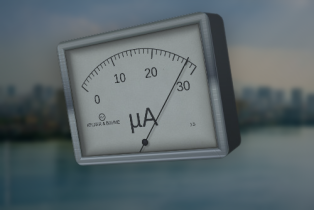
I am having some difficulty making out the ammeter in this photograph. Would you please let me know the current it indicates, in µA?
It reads 28 µA
